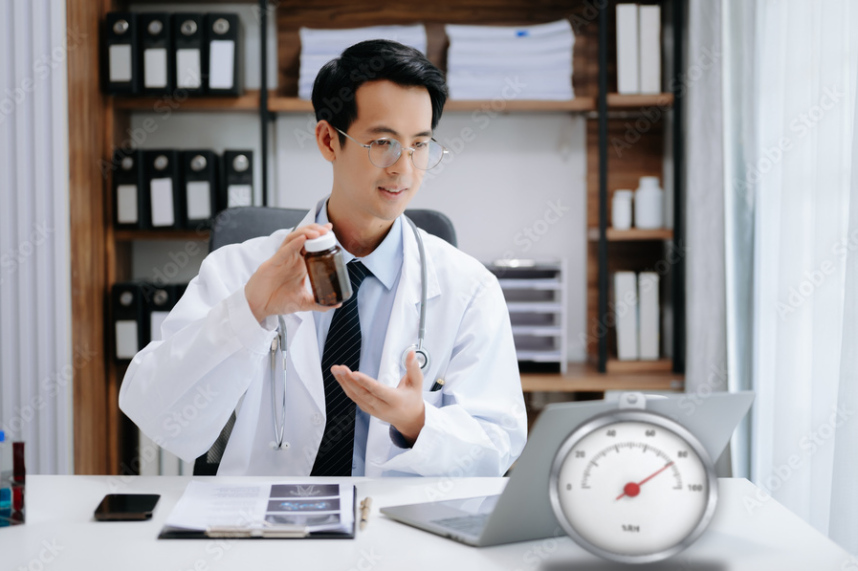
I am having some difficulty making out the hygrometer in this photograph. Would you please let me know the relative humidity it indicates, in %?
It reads 80 %
